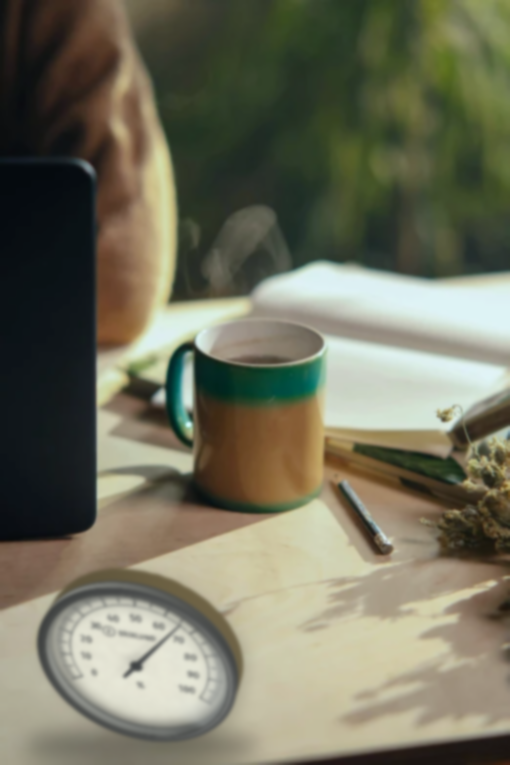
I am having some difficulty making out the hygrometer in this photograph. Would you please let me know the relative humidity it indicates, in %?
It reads 65 %
